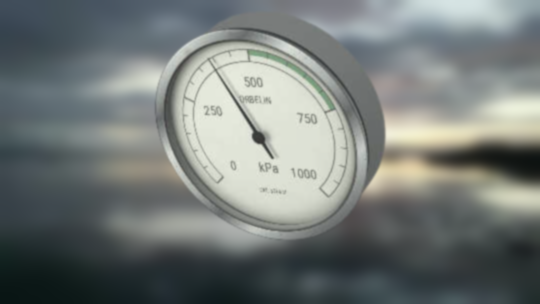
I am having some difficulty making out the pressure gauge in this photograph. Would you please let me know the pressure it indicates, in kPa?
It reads 400 kPa
